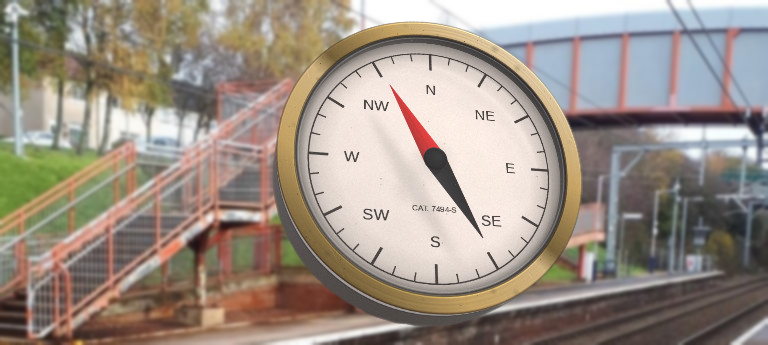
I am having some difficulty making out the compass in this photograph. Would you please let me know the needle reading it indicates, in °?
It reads 330 °
